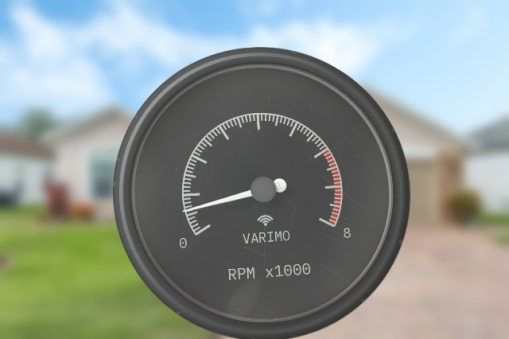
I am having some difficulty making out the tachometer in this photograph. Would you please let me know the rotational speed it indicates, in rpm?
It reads 600 rpm
